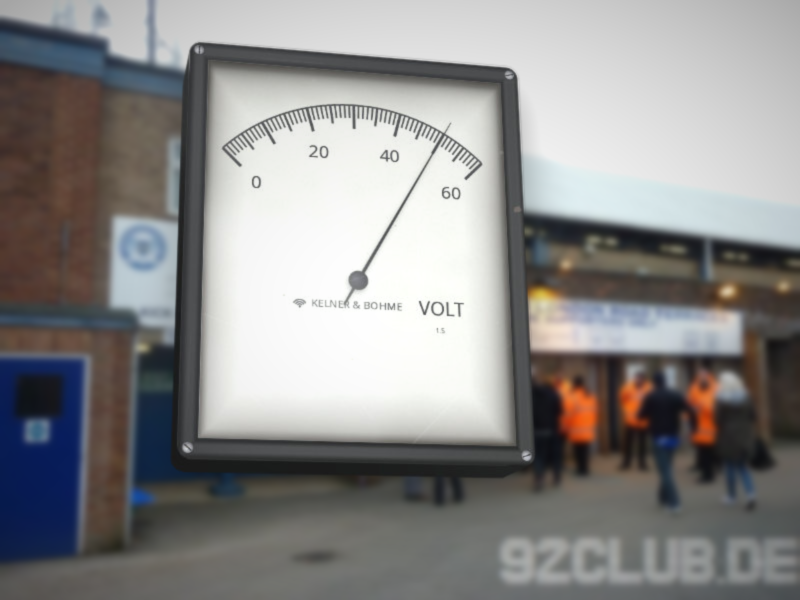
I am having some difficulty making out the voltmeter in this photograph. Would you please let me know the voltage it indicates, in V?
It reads 50 V
